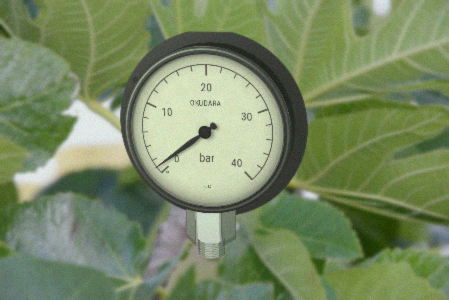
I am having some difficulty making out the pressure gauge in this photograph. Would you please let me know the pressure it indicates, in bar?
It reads 1 bar
